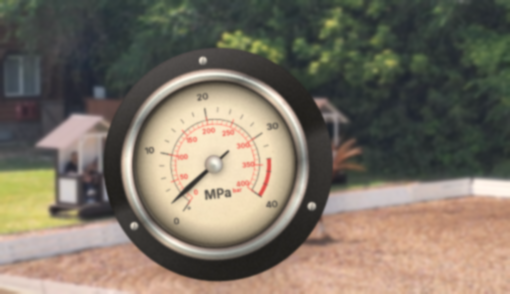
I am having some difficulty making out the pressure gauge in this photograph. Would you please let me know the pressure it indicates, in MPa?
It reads 2 MPa
